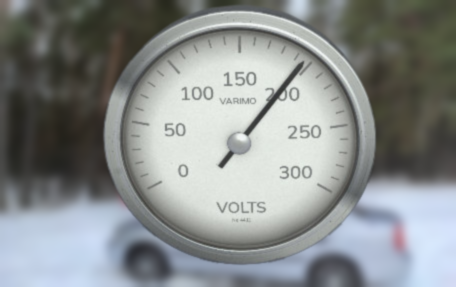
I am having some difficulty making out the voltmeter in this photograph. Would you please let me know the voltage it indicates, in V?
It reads 195 V
